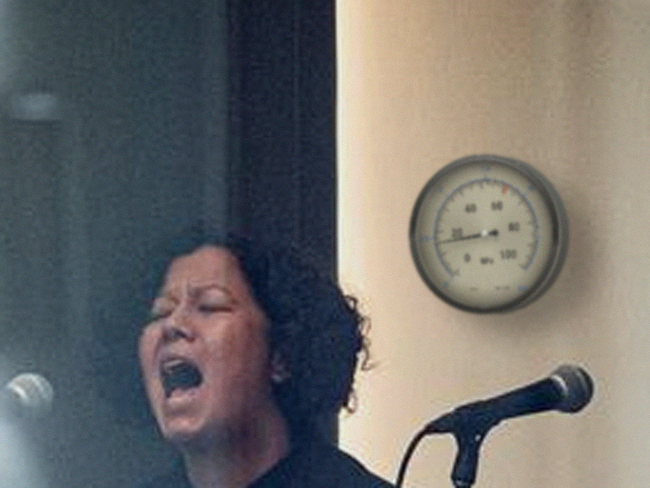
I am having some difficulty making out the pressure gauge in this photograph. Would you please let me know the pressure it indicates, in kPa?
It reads 15 kPa
